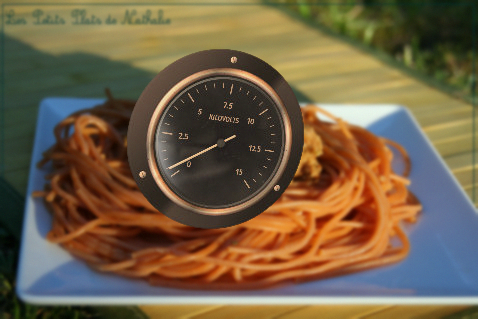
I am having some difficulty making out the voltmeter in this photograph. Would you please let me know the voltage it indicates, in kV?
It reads 0.5 kV
